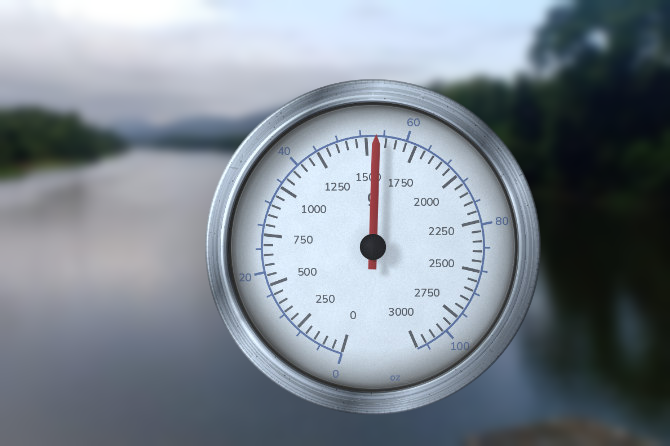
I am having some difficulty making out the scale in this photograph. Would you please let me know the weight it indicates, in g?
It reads 1550 g
